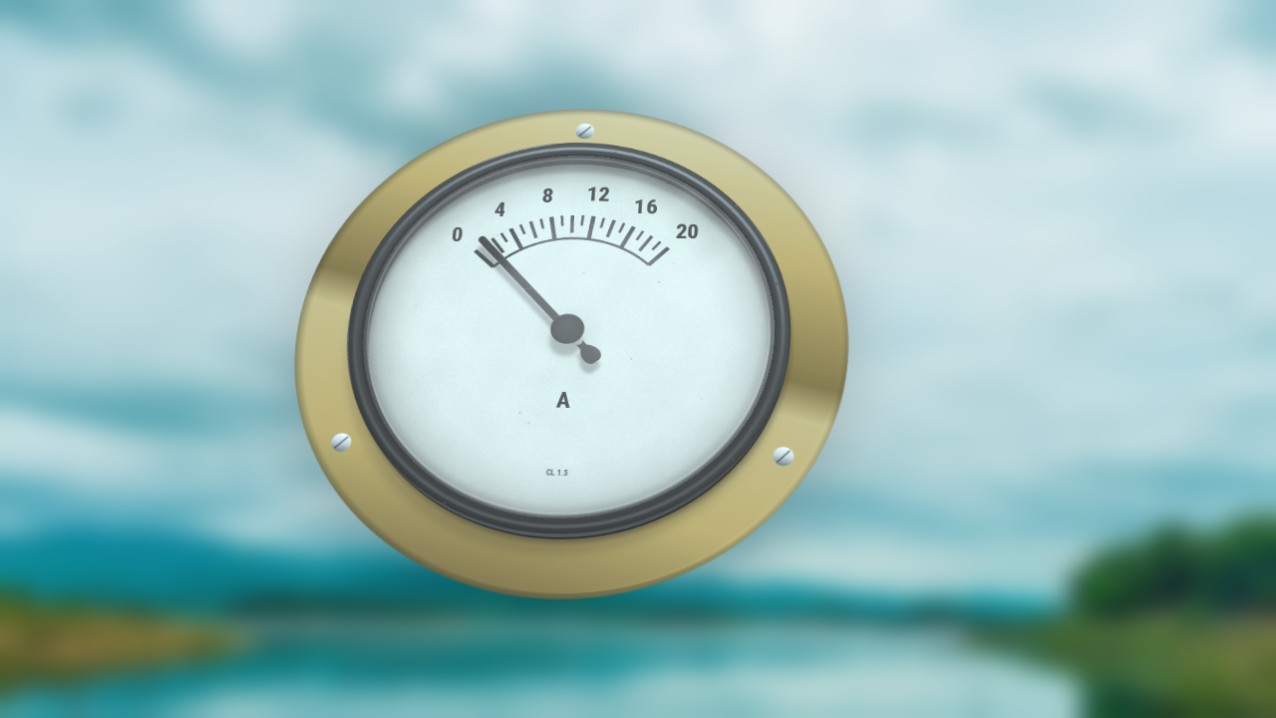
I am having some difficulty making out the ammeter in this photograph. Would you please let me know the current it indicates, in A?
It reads 1 A
